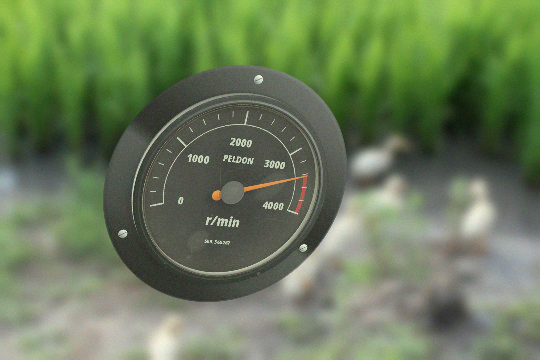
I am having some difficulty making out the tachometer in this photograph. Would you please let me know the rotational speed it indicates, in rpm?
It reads 3400 rpm
